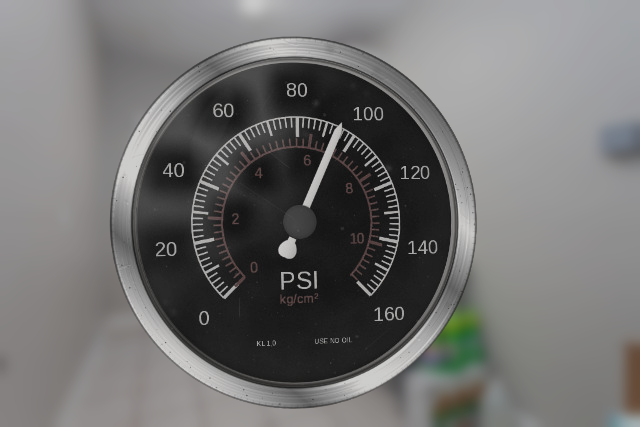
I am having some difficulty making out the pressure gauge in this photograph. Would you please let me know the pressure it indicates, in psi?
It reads 94 psi
